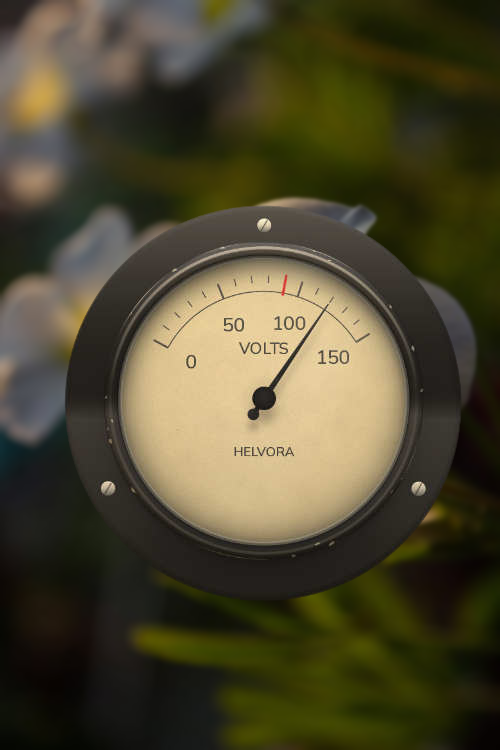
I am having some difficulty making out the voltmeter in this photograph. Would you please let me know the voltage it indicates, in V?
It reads 120 V
